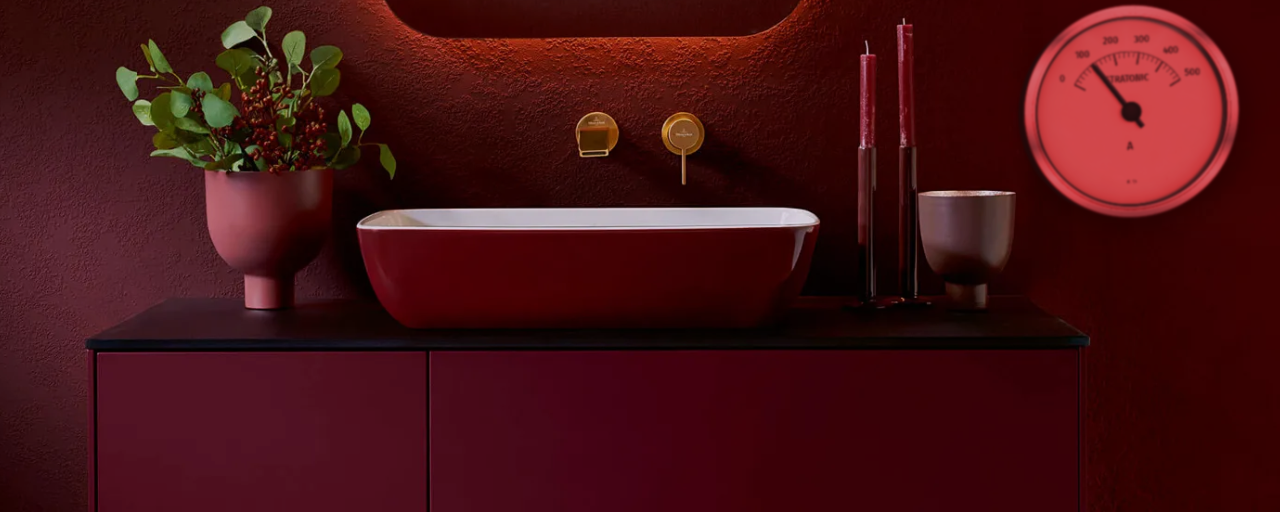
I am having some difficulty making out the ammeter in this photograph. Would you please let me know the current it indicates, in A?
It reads 100 A
